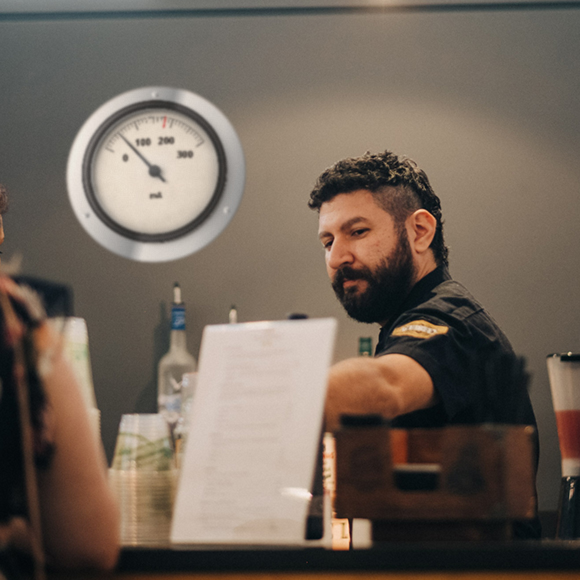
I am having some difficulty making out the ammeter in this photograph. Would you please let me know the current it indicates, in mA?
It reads 50 mA
